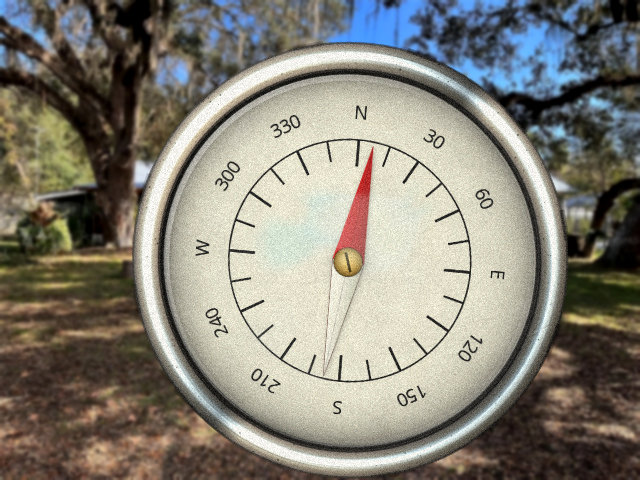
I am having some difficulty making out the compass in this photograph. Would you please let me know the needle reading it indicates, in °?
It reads 7.5 °
